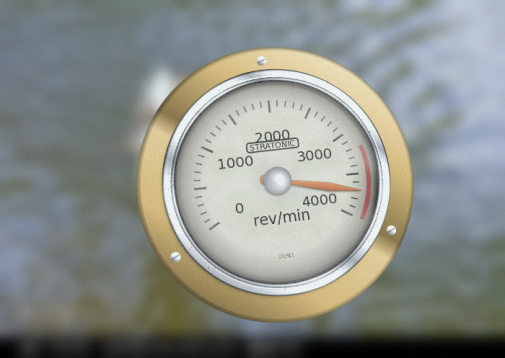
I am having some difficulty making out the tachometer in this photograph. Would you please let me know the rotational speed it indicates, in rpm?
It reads 3700 rpm
